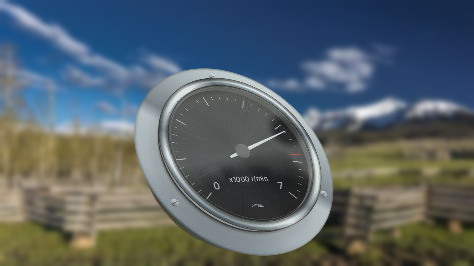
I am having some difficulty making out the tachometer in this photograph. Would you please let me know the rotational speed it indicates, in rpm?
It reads 5200 rpm
